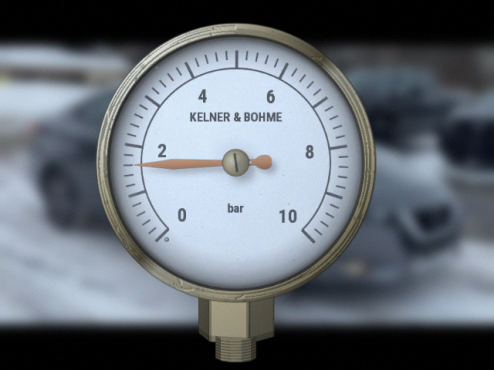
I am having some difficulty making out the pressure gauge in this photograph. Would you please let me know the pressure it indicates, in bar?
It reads 1.6 bar
